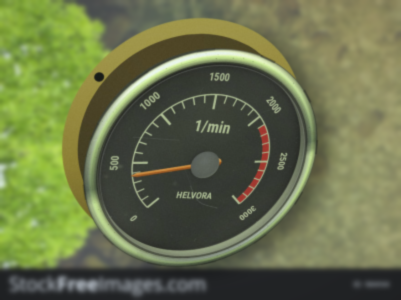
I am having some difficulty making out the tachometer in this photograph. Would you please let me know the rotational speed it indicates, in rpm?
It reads 400 rpm
